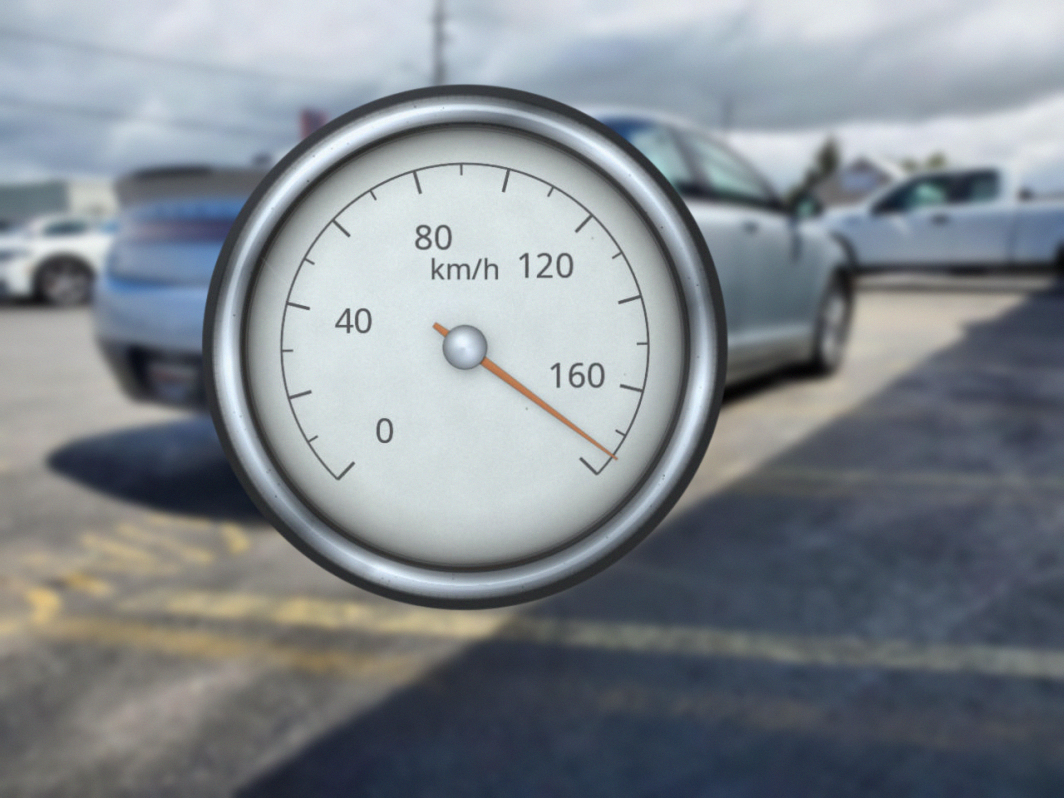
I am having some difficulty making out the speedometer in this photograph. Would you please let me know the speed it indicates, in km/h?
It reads 175 km/h
